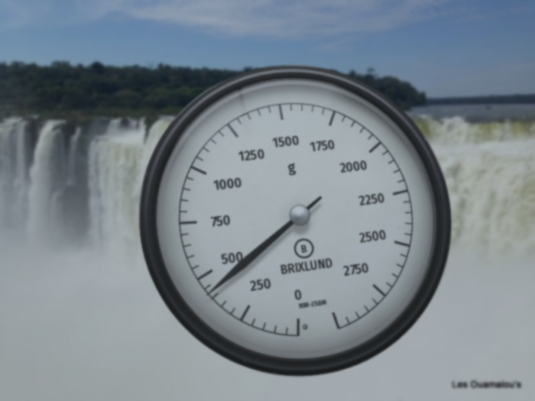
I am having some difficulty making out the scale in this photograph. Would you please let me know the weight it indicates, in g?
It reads 425 g
